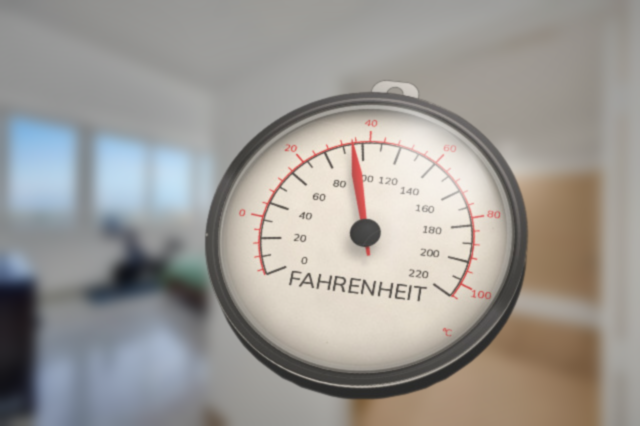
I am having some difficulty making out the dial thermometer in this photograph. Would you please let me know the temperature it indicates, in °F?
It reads 95 °F
